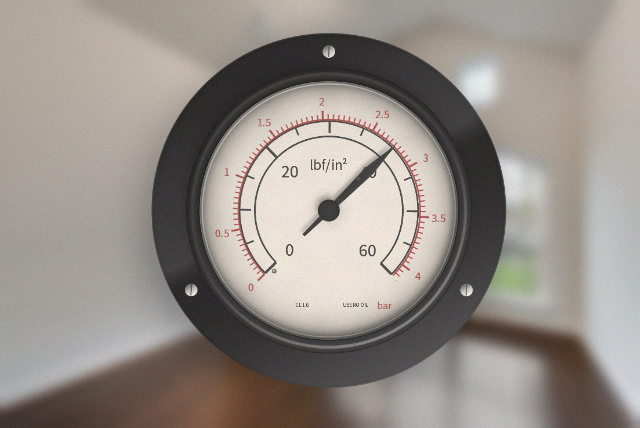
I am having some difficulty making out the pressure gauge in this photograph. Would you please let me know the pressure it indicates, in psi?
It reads 40 psi
